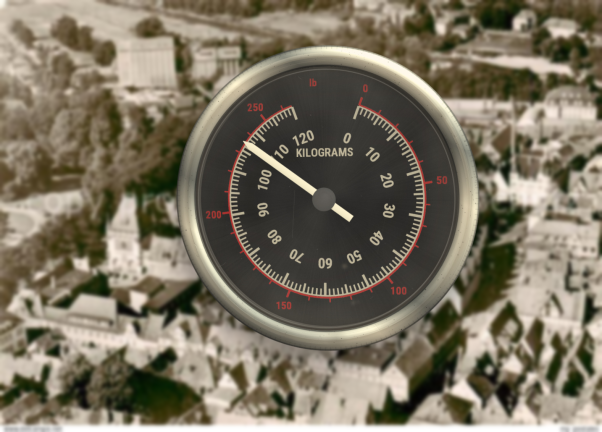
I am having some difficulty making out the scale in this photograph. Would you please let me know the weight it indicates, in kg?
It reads 107 kg
